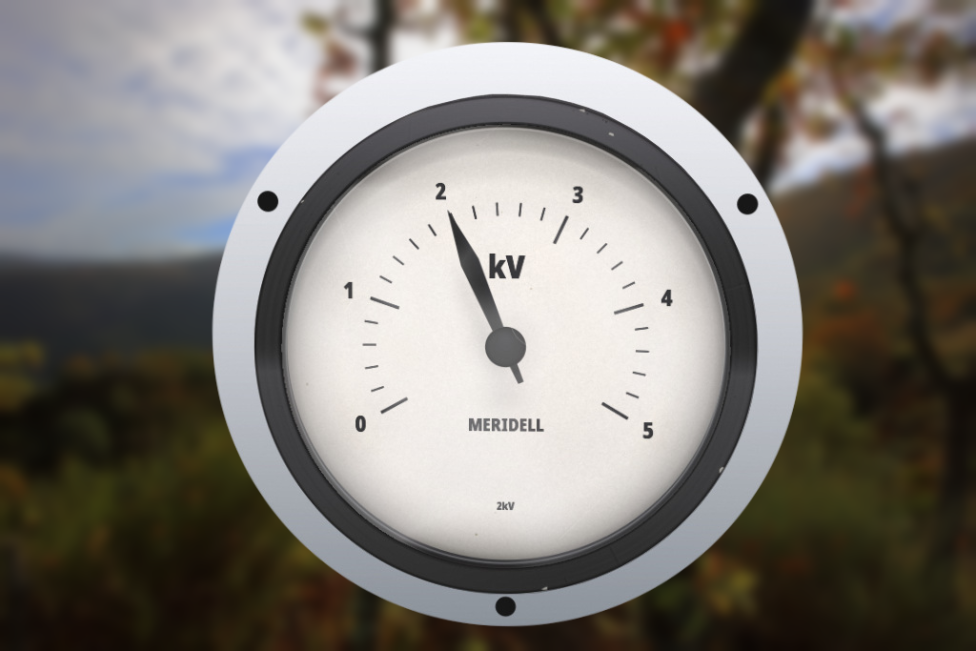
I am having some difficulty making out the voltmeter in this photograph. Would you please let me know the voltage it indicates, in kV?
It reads 2 kV
